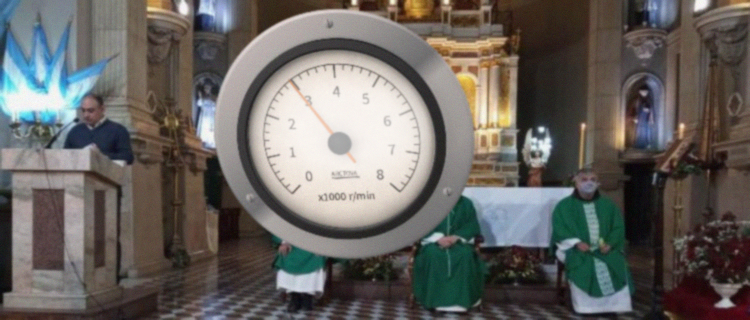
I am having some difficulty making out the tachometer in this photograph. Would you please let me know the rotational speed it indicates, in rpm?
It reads 3000 rpm
